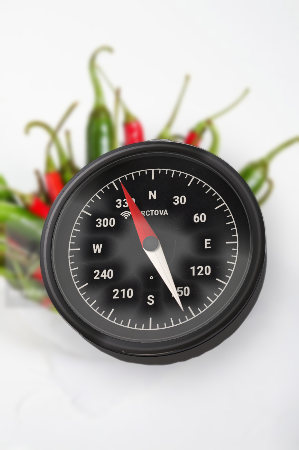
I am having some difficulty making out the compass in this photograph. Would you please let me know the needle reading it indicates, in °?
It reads 335 °
